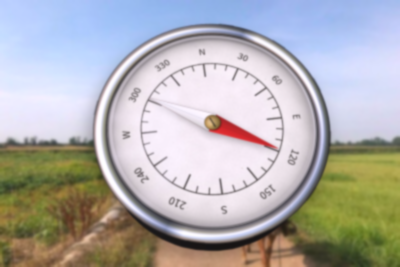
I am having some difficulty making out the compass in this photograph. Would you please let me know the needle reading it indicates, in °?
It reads 120 °
